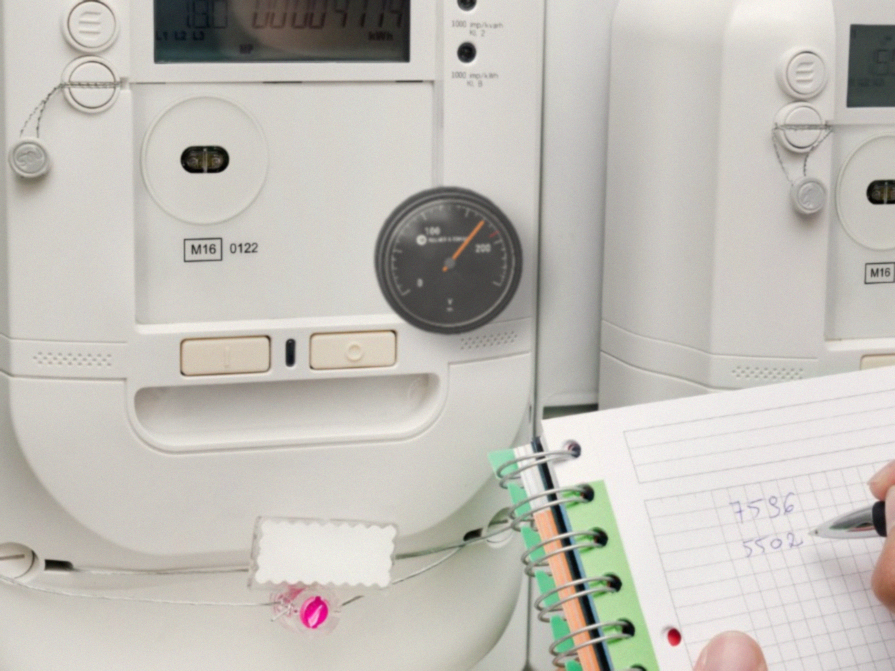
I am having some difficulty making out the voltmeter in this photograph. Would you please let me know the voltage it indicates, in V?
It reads 170 V
